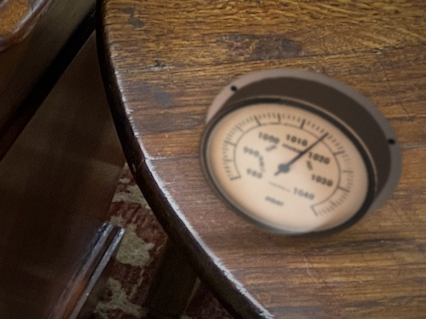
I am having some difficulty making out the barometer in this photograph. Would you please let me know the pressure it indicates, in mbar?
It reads 1015 mbar
